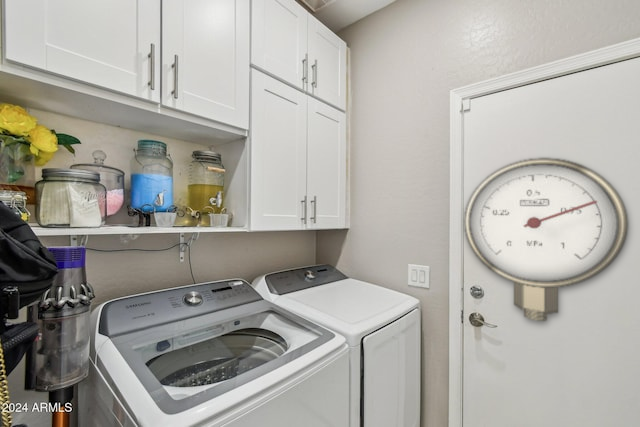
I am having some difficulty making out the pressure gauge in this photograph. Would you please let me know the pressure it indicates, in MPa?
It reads 0.75 MPa
